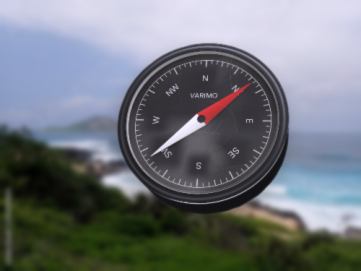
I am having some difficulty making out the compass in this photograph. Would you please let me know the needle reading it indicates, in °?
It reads 50 °
